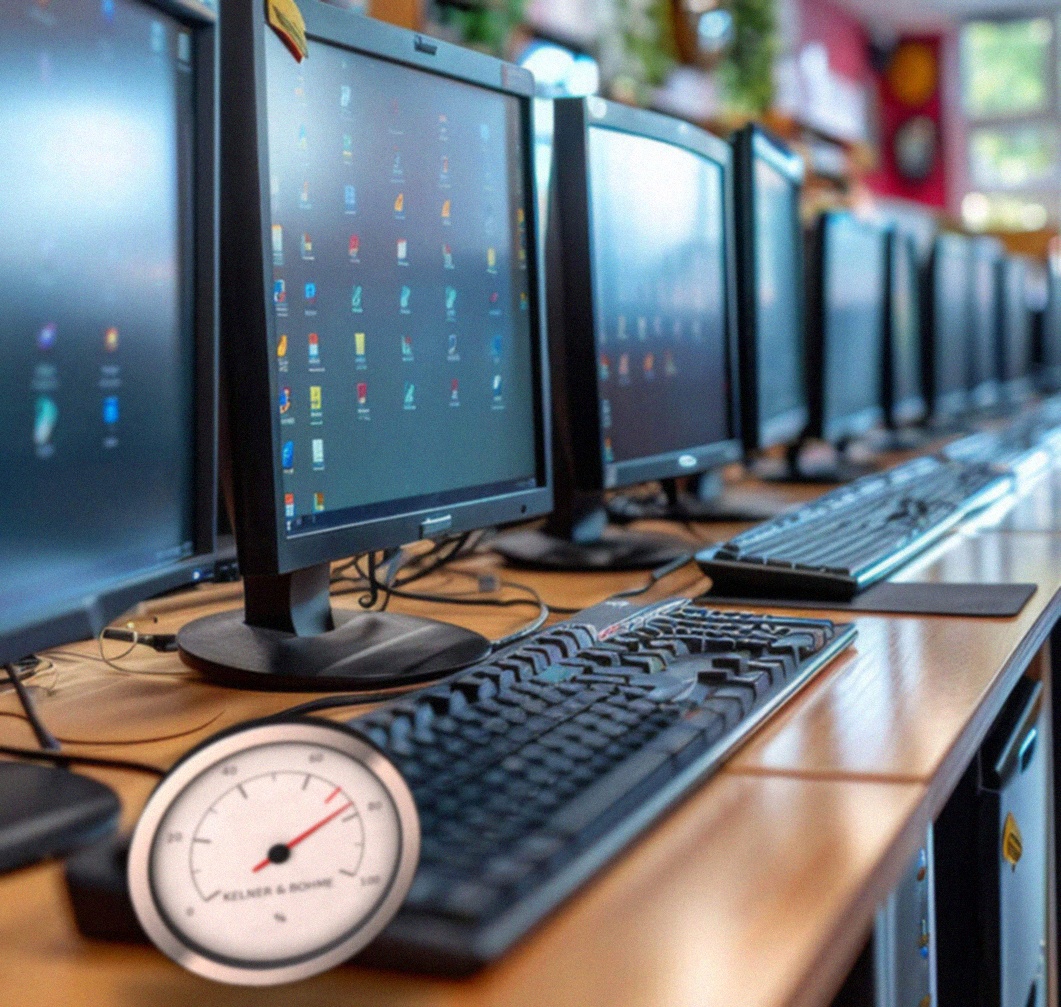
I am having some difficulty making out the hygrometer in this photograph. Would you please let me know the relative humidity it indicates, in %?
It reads 75 %
